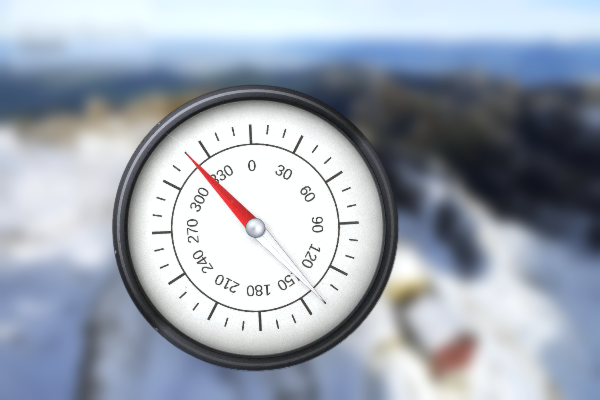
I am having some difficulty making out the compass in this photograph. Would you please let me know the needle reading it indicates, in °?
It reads 320 °
